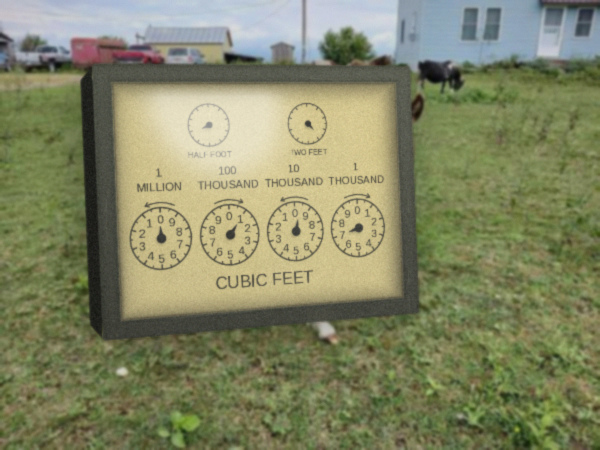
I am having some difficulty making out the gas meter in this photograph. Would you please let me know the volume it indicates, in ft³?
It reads 9700 ft³
